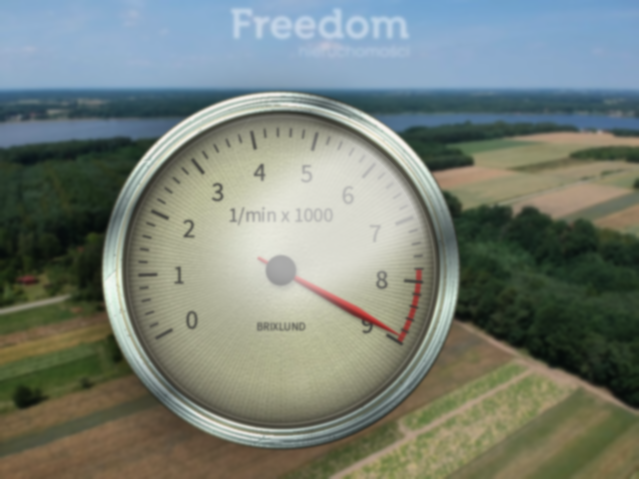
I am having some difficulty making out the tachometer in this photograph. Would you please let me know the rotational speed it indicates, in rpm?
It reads 8900 rpm
